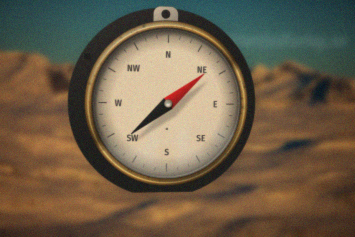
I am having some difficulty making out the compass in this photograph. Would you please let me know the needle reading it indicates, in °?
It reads 50 °
